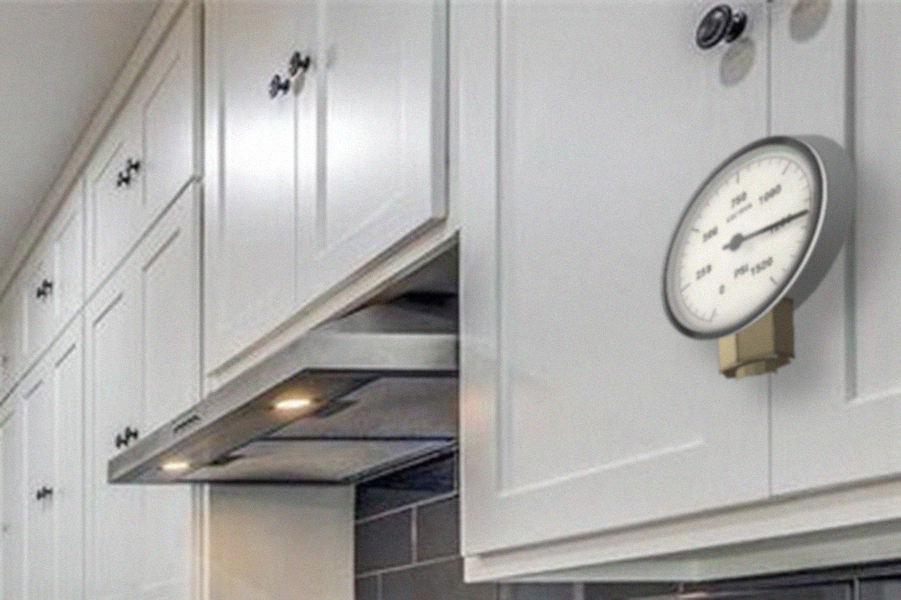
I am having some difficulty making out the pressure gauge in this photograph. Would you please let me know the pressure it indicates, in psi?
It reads 1250 psi
